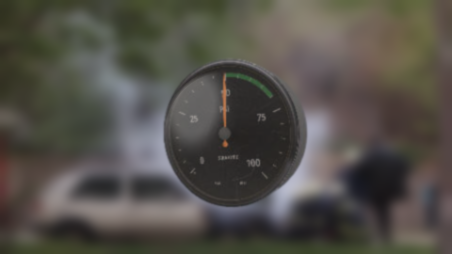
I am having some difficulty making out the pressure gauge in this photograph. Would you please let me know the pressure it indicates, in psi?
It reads 50 psi
